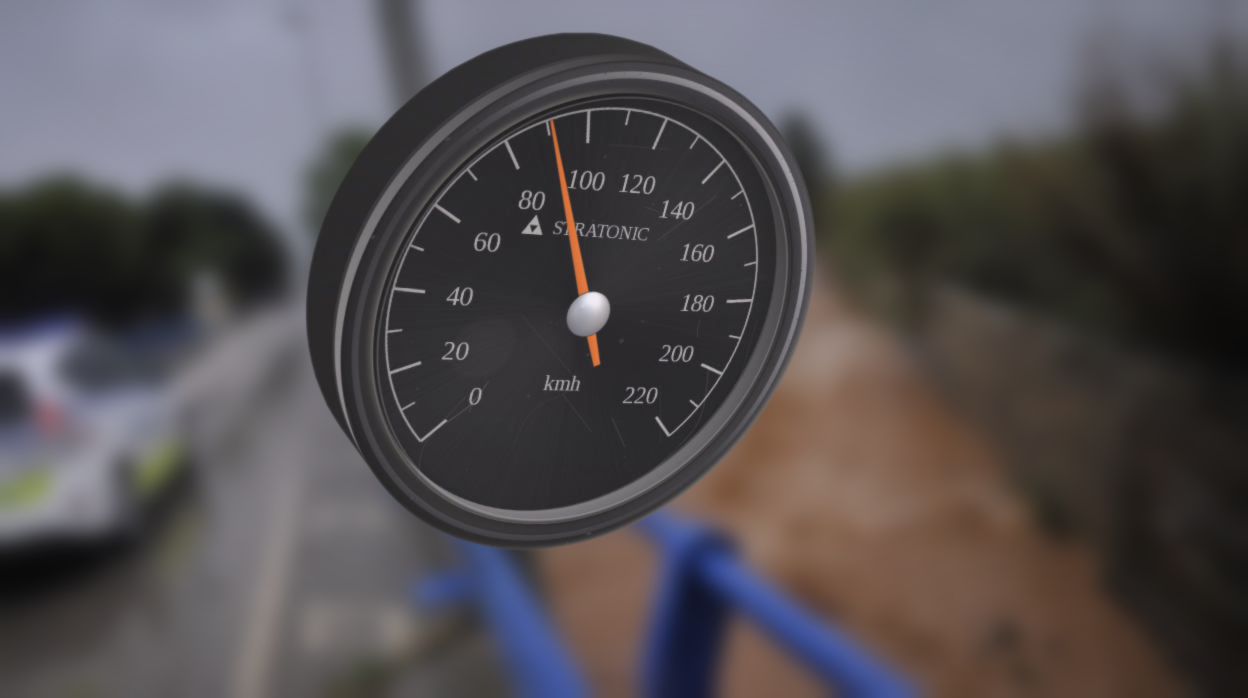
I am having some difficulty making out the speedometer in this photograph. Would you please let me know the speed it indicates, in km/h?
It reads 90 km/h
